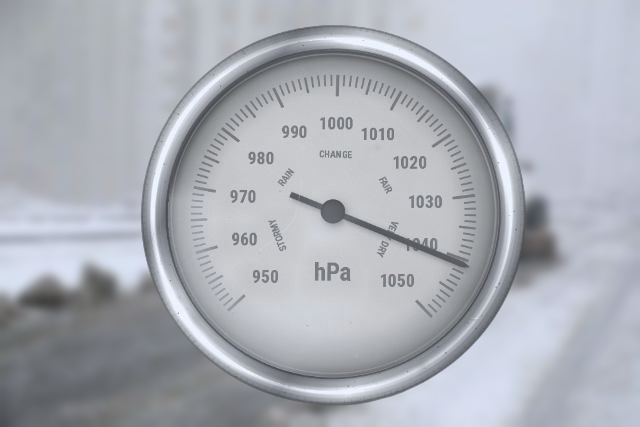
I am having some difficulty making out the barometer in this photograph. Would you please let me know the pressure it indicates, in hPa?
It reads 1041 hPa
